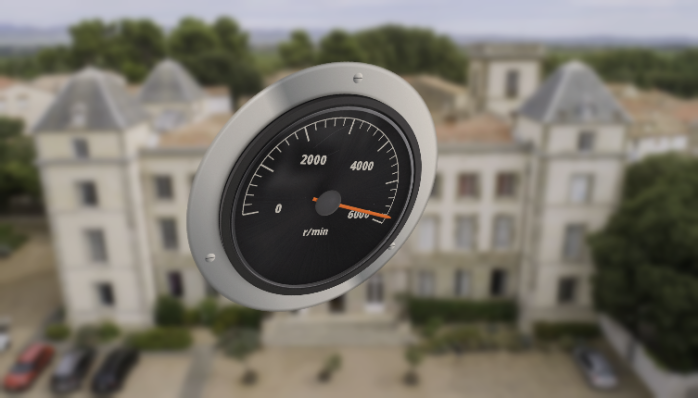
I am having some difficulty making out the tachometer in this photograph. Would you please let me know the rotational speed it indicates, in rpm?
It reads 5800 rpm
